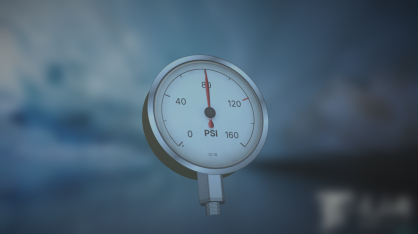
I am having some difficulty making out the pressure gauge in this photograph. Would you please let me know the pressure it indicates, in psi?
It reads 80 psi
